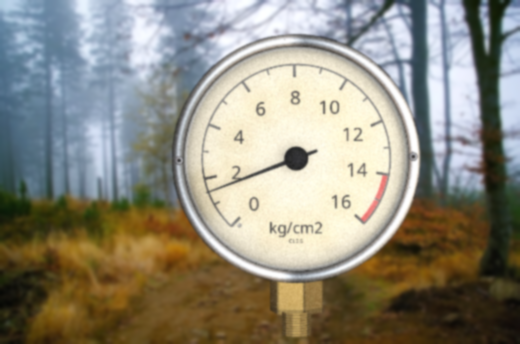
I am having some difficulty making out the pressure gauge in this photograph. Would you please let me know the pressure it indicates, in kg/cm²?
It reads 1.5 kg/cm²
